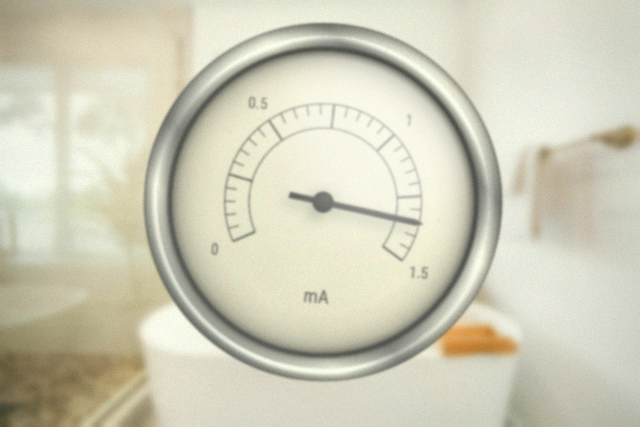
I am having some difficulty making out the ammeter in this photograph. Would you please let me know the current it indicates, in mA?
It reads 1.35 mA
